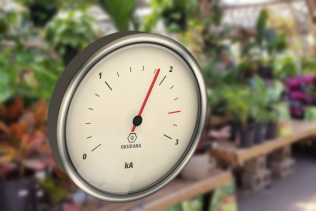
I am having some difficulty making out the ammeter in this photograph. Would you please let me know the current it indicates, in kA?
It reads 1.8 kA
